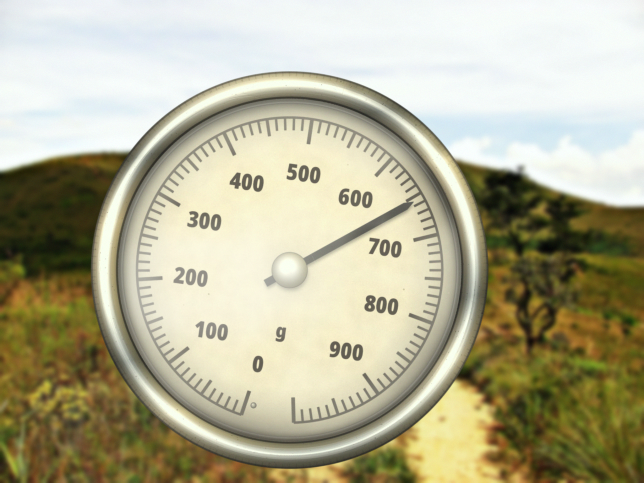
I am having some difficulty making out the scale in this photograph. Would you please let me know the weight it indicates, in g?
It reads 655 g
